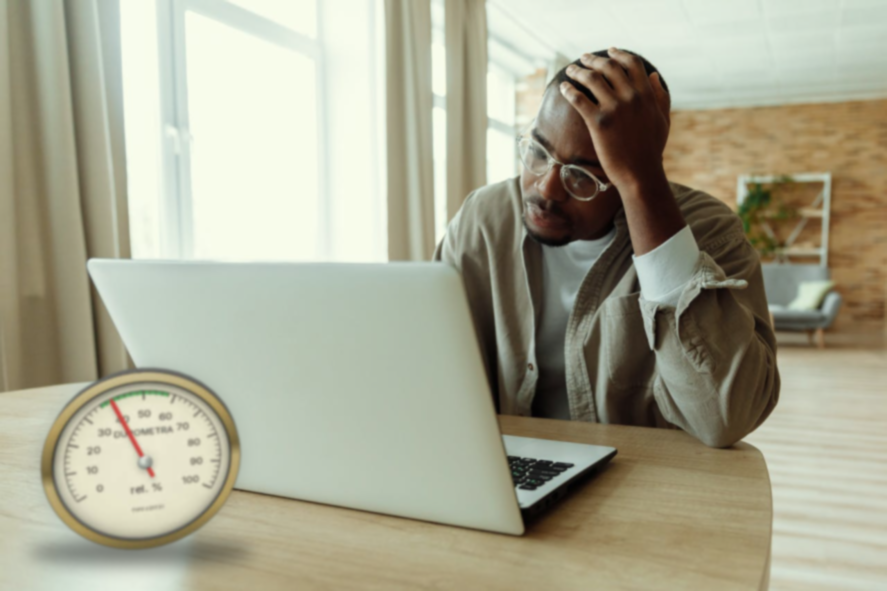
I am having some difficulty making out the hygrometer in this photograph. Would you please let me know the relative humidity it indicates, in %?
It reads 40 %
